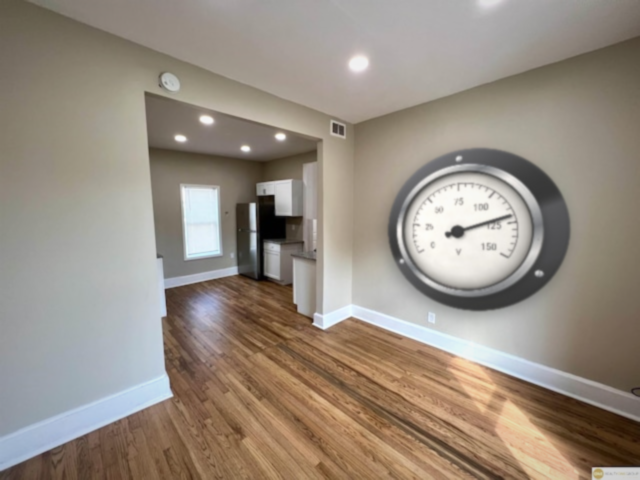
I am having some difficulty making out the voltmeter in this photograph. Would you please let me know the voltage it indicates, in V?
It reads 120 V
